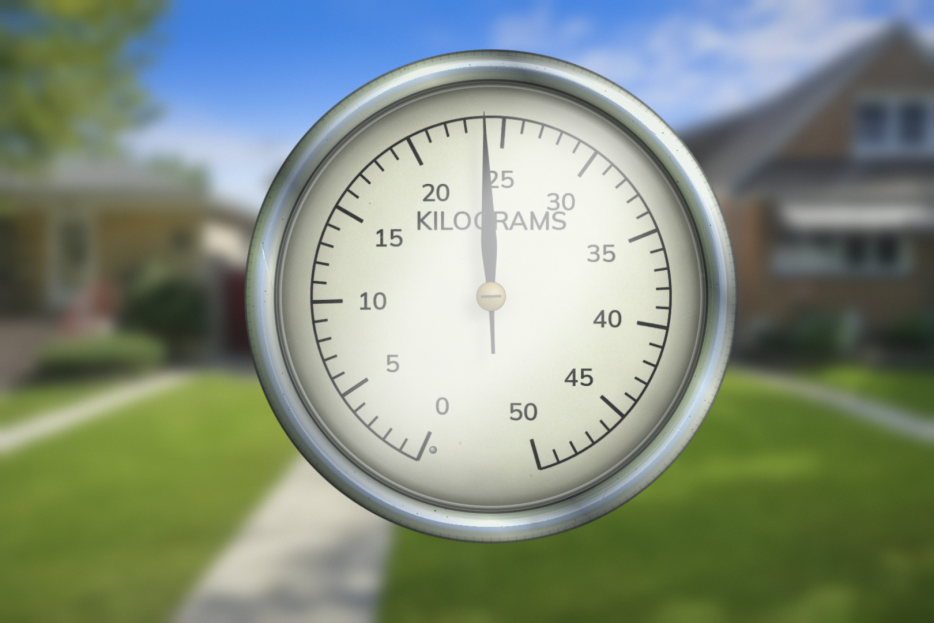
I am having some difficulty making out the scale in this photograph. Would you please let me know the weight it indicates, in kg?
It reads 24 kg
